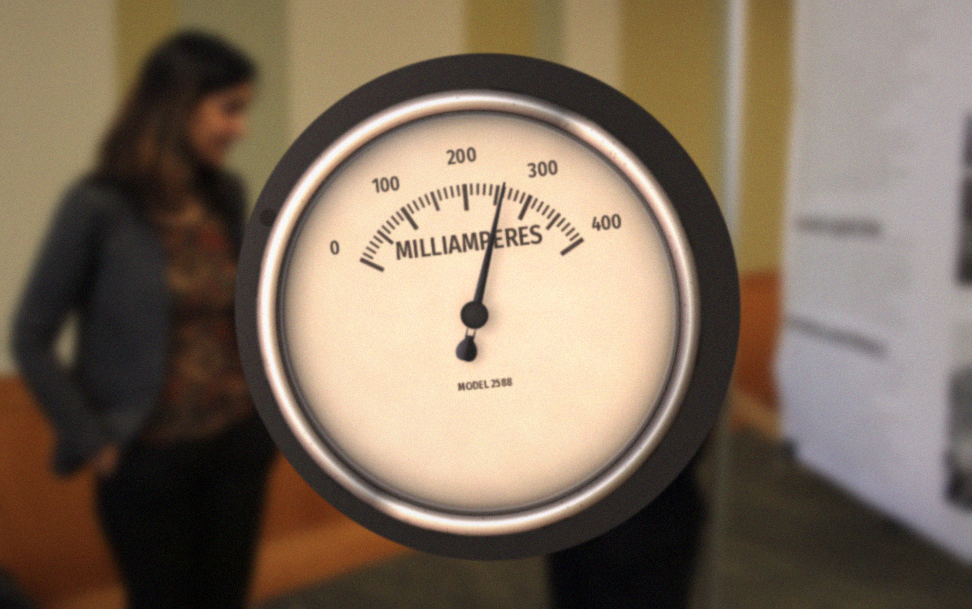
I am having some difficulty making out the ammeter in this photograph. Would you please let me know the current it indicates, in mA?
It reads 260 mA
